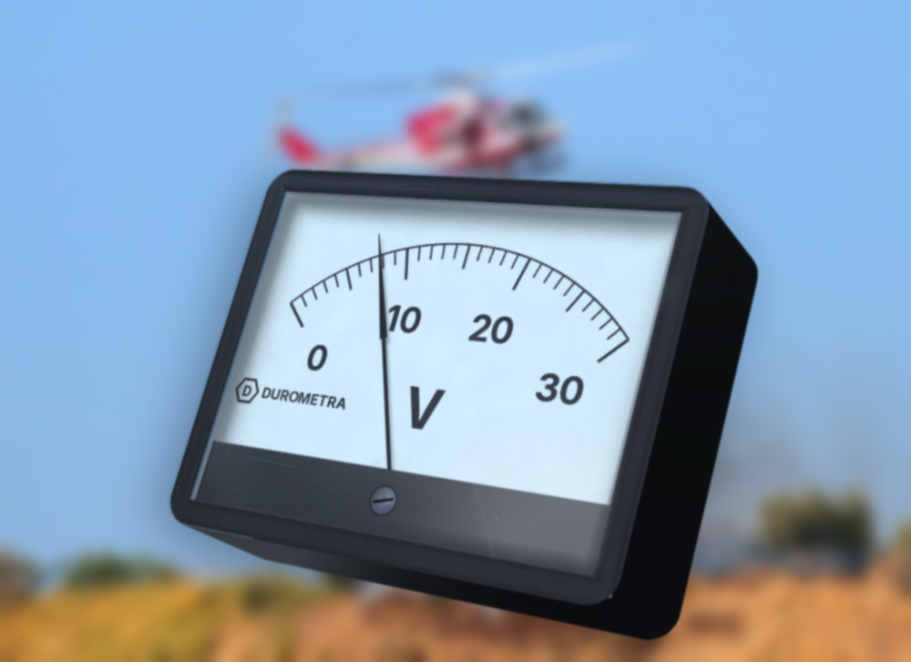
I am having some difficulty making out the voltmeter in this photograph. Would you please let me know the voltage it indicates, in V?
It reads 8 V
